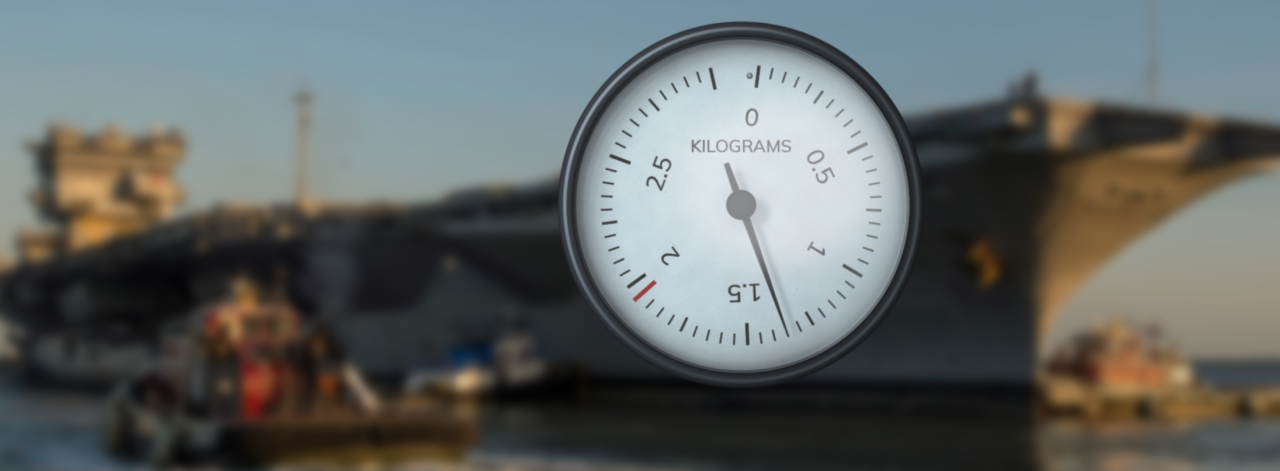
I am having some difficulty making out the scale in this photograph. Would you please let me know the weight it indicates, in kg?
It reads 1.35 kg
